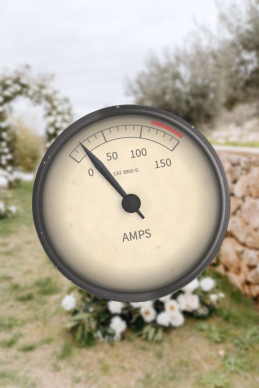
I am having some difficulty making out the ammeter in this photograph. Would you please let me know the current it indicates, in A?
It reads 20 A
